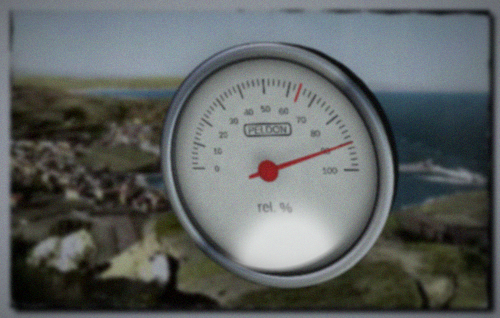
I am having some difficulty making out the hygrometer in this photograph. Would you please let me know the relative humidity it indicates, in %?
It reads 90 %
